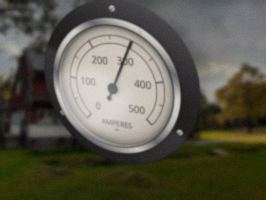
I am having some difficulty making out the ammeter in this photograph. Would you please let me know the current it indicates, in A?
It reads 300 A
